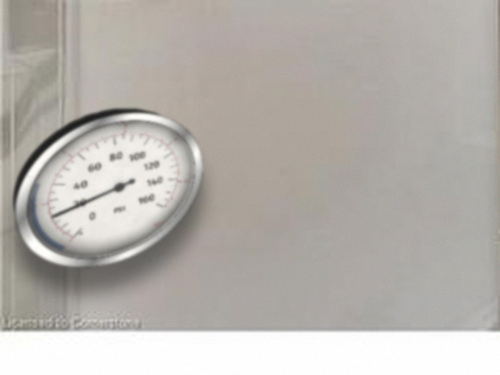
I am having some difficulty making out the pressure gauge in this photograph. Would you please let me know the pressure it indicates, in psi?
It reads 20 psi
